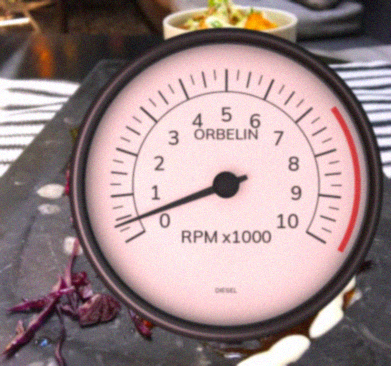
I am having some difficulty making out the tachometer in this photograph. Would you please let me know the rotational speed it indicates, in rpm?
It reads 375 rpm
